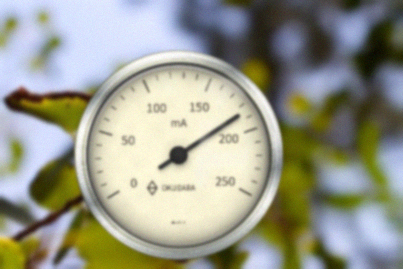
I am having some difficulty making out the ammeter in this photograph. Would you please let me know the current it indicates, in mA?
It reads 185 mA
